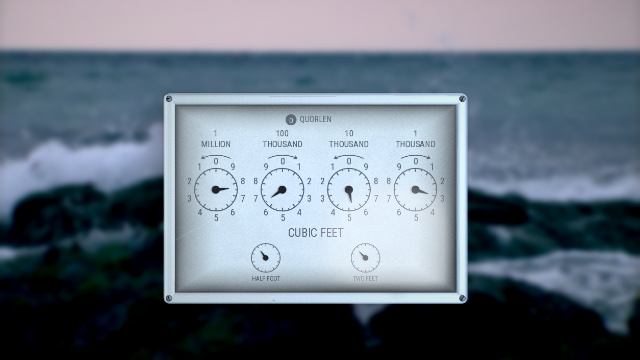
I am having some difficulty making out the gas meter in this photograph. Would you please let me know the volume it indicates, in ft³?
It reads 765300 ft³
